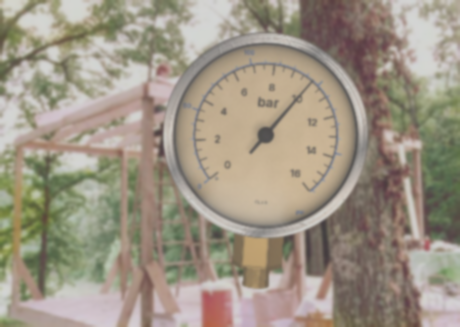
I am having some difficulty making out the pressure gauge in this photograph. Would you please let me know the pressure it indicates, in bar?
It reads 10 bar
